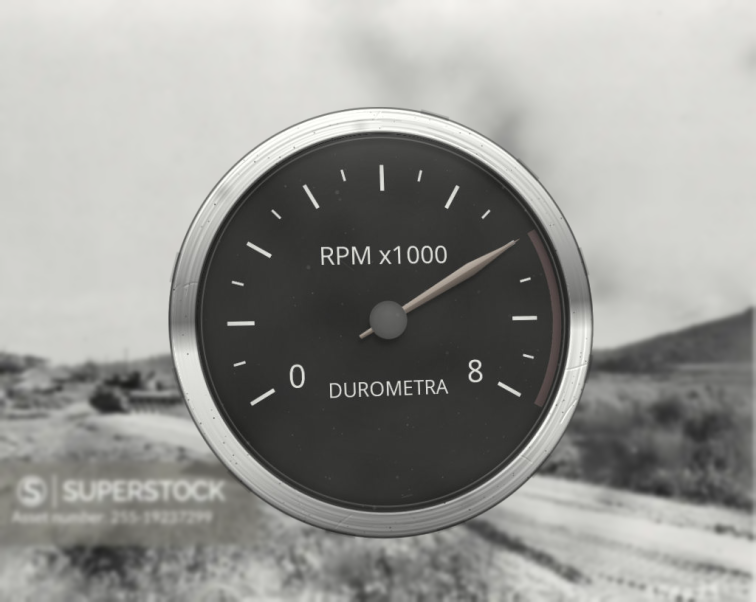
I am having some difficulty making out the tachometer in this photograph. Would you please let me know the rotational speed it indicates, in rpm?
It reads 6000 rpm
